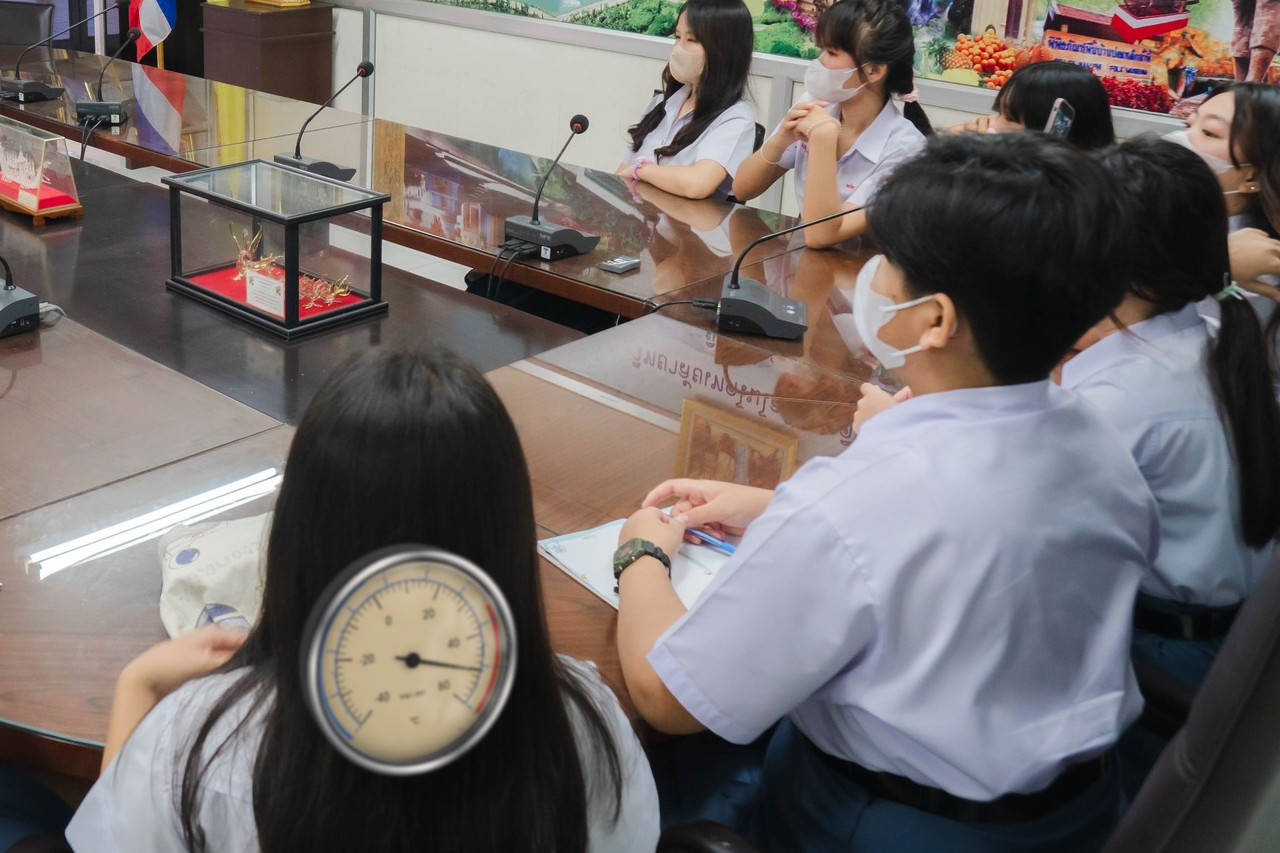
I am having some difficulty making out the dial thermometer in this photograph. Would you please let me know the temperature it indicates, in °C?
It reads 50 °C
